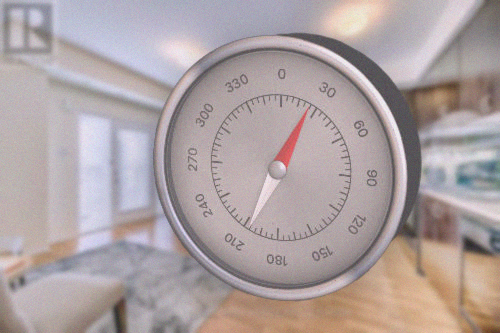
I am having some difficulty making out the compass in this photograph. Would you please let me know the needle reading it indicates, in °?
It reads 25 °
